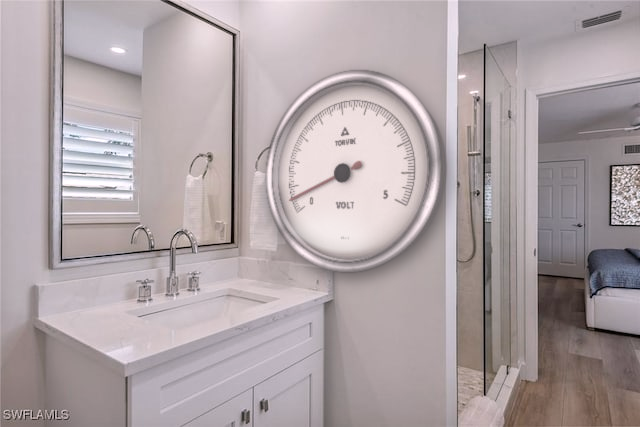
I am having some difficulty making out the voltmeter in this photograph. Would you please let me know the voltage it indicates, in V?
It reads 0.25 V
